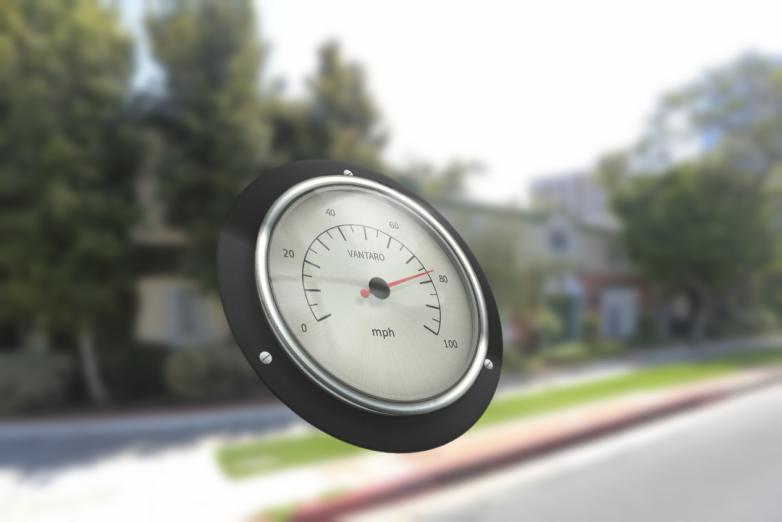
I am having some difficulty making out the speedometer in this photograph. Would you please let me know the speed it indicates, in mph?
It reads 77.5 mph
